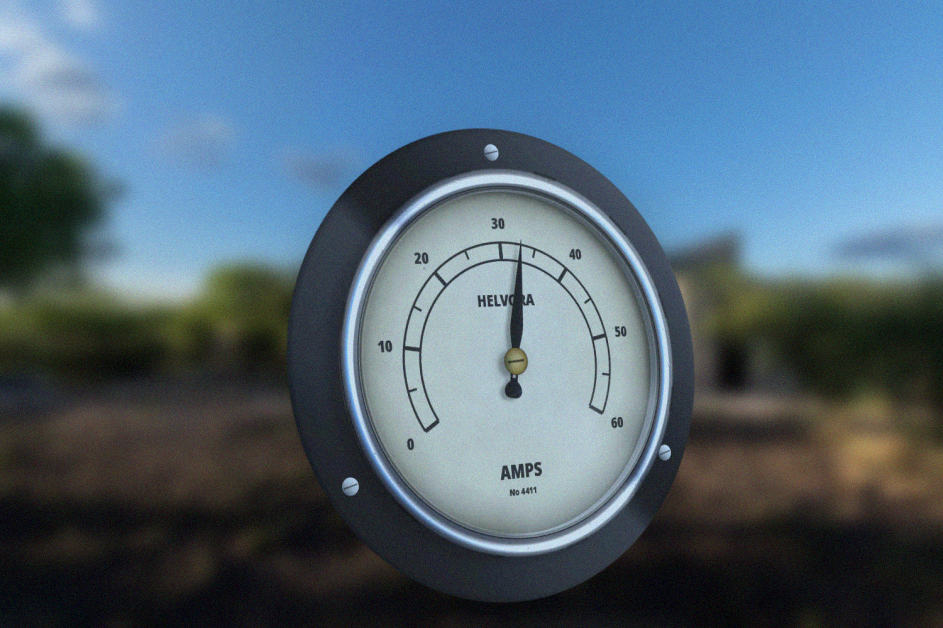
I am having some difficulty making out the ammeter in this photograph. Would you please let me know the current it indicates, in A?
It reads 32.5 A
